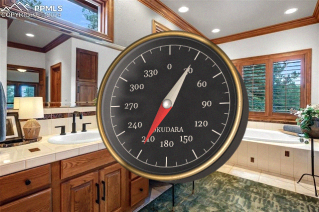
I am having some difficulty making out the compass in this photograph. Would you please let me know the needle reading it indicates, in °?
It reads 210 °
